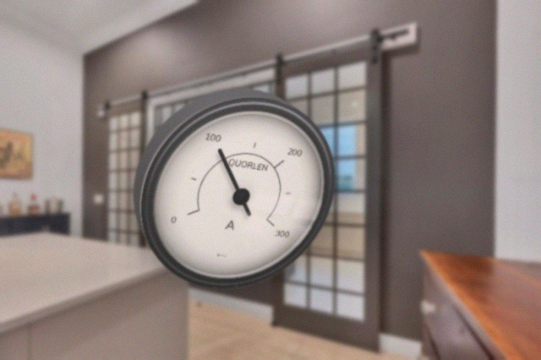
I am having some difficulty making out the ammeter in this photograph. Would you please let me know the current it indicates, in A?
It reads 100 A
